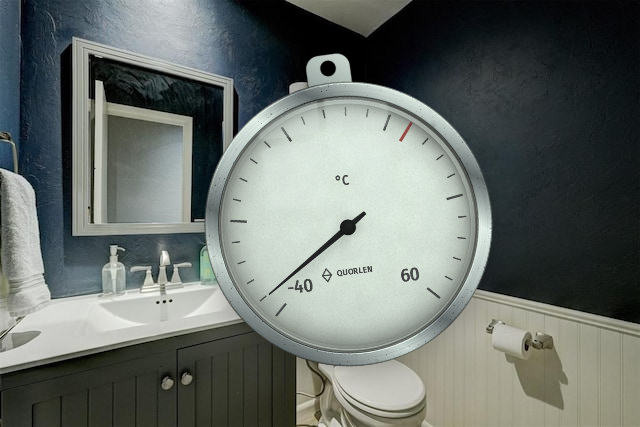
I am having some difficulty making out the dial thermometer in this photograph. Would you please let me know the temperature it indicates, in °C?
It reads -36 °C
